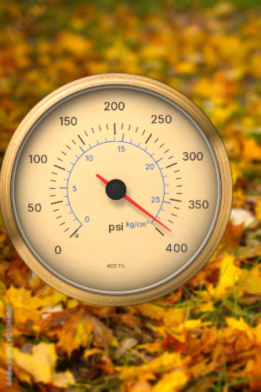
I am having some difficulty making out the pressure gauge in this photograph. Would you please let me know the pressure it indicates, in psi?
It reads 390 psi
